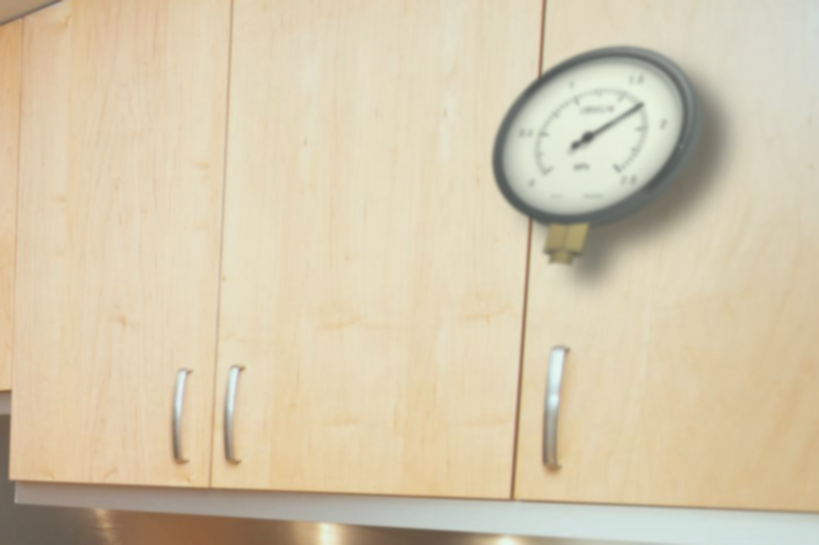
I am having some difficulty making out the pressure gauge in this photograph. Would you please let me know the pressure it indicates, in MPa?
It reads 1.75 MPa
